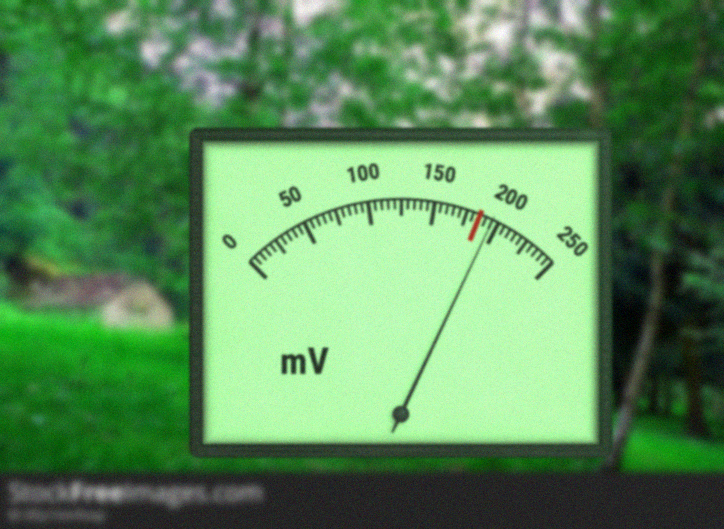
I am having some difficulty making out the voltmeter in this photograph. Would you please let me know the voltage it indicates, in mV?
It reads 195 mV
